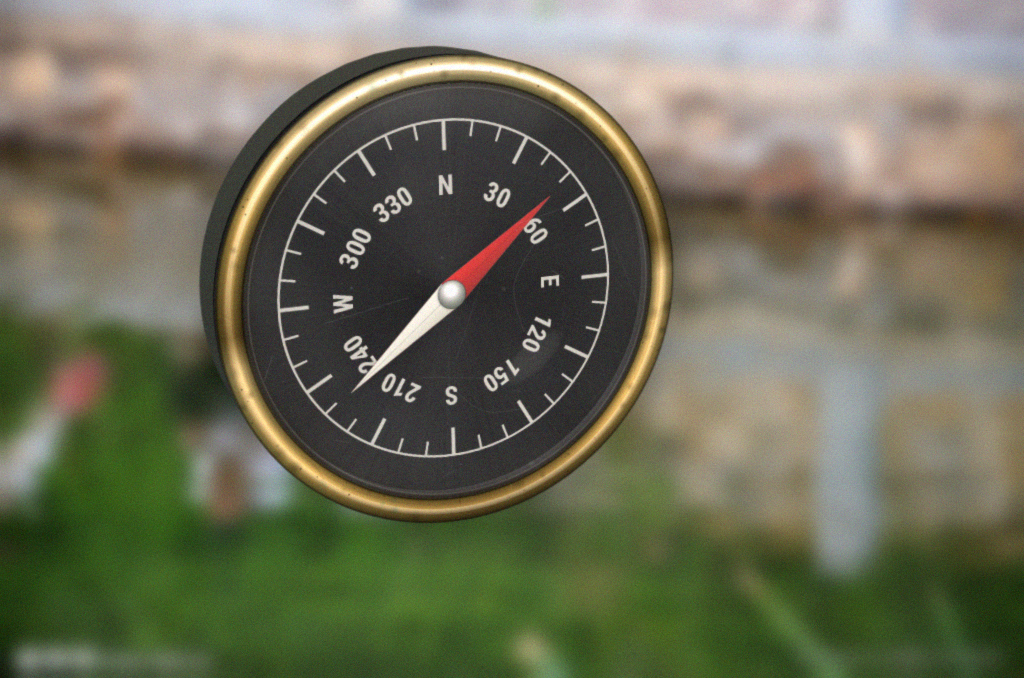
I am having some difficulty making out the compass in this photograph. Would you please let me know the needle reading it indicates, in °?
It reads 50 °
